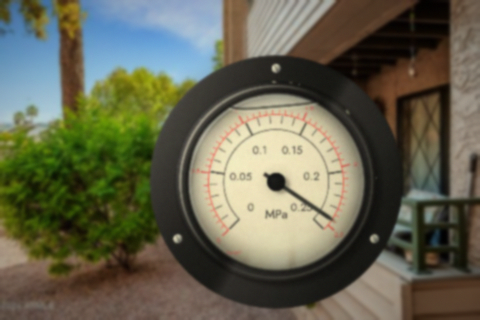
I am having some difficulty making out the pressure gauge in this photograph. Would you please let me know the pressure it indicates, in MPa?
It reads 0.24 MPa
